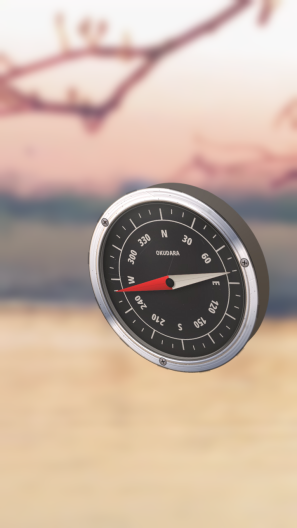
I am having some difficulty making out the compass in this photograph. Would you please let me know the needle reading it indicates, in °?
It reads 260 °
